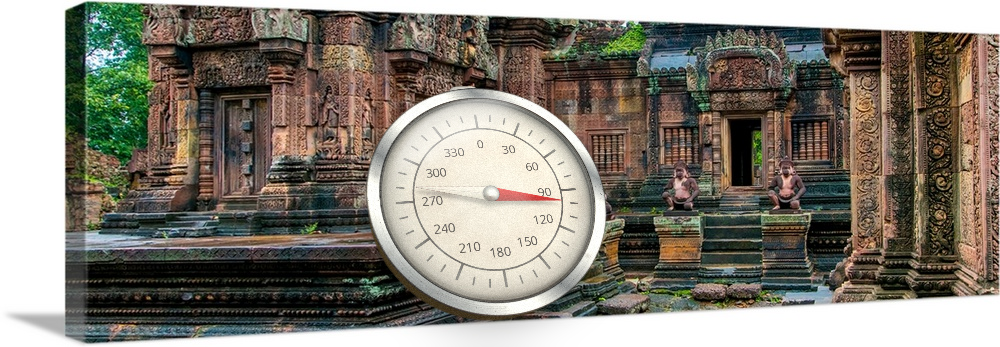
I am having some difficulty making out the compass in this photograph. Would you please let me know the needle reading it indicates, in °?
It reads 100 °
